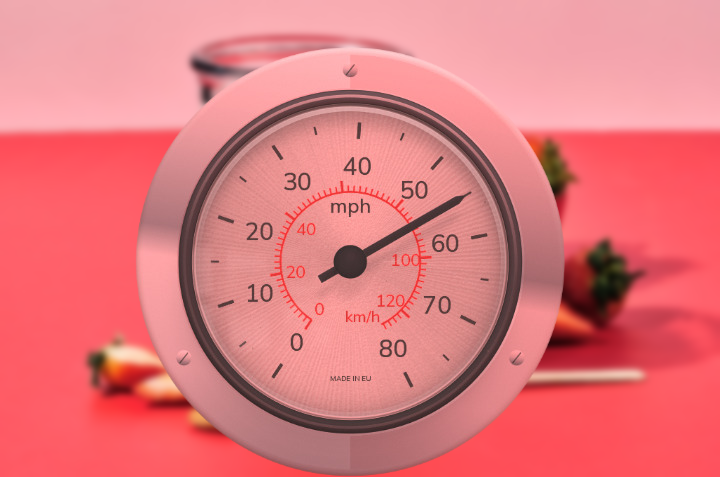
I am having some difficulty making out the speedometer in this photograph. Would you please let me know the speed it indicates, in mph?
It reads 55 mph
